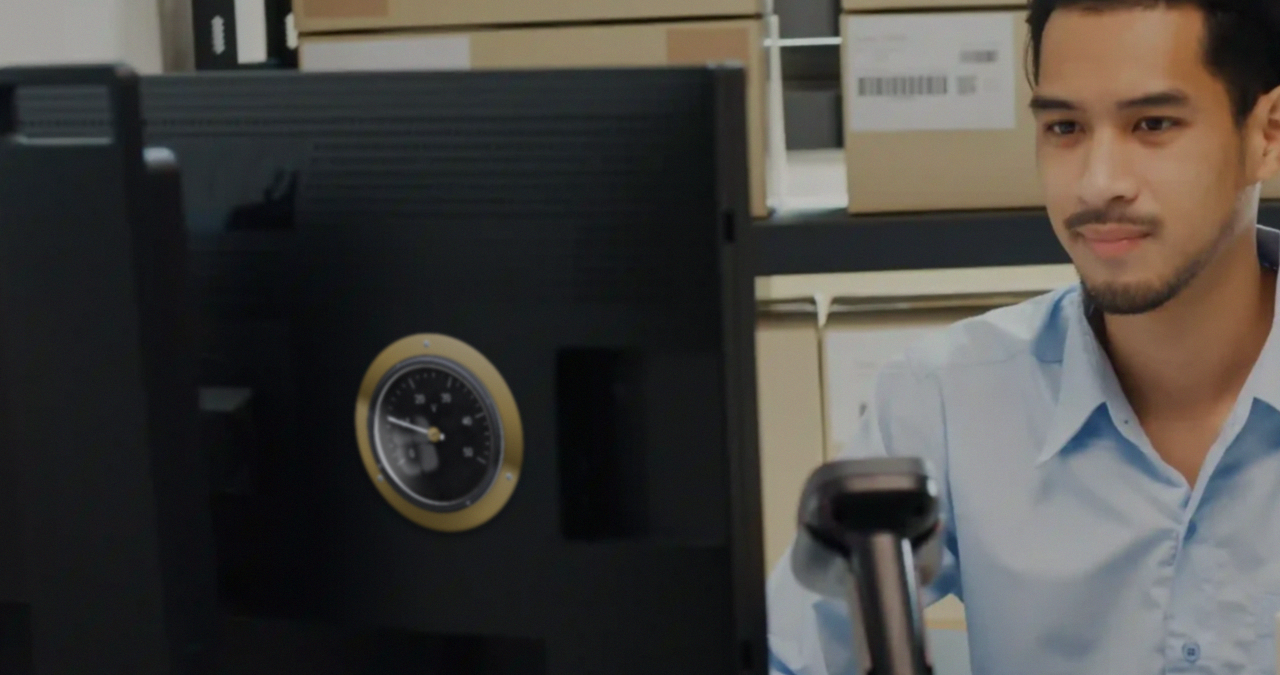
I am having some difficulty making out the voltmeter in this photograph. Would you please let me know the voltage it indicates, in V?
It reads 10 V
